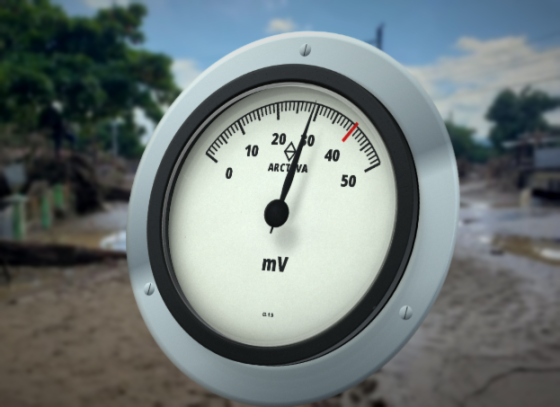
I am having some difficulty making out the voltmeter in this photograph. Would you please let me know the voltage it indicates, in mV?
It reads 30 mV
